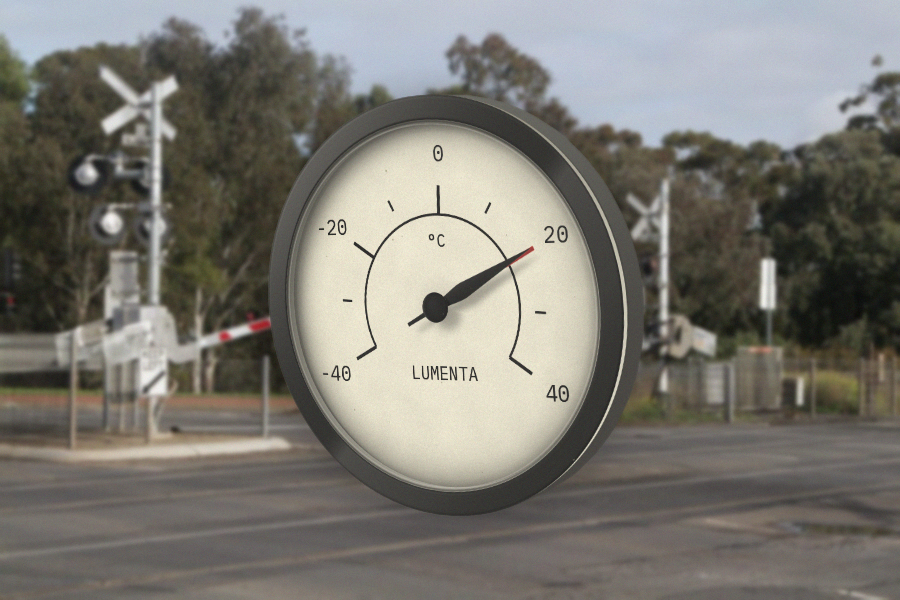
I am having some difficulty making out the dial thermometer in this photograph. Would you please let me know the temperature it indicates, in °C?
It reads 20 °C
